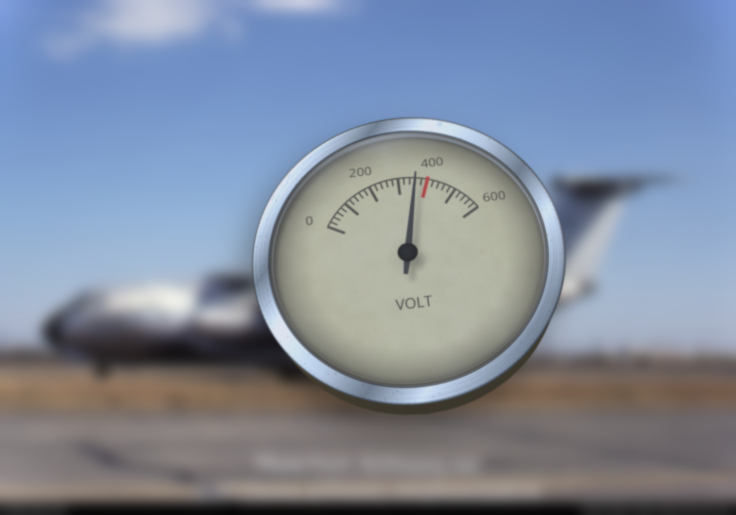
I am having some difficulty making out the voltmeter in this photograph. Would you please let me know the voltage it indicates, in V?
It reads 360 V
